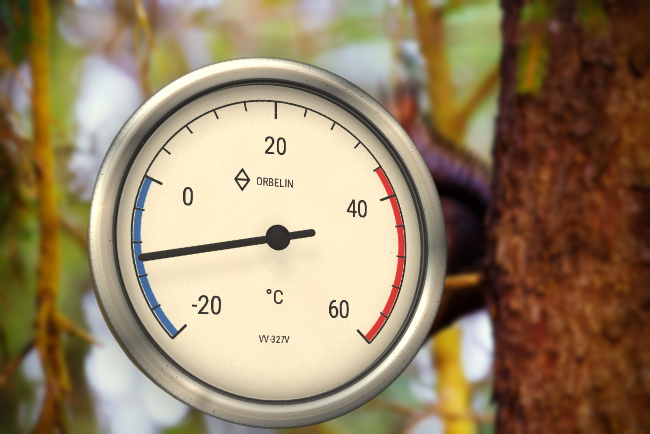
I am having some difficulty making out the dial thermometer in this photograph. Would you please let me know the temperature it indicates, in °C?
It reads -10 °C
